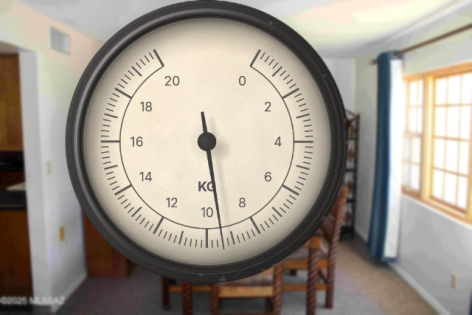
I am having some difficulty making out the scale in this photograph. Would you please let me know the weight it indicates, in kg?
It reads 9.4 kg
